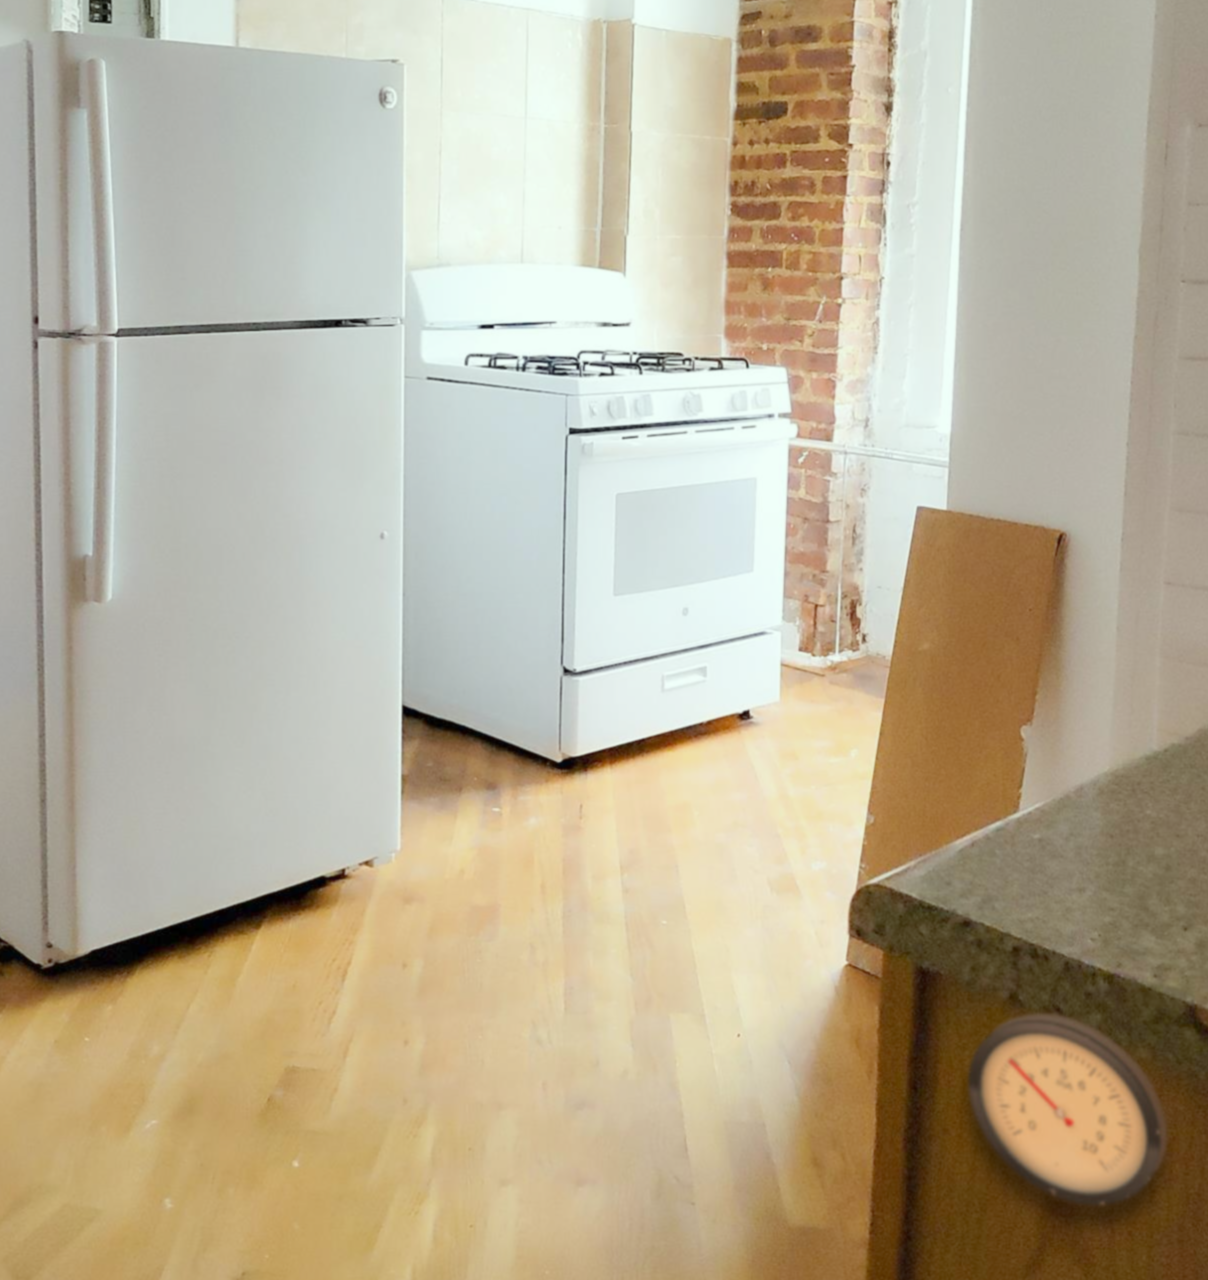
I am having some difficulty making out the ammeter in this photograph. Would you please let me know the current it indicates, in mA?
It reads 3 mA
